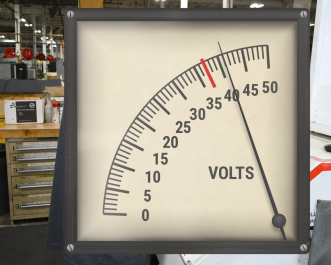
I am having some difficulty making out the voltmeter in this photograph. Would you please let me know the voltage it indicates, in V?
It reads 41 V
